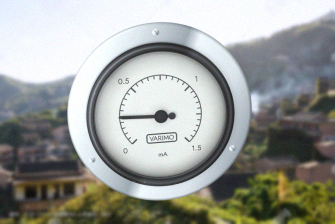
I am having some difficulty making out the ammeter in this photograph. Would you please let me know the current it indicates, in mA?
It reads 0.25 mA
